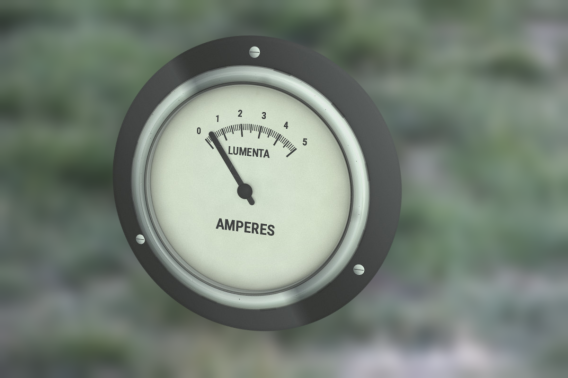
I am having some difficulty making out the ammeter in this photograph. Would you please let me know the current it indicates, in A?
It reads 0.5 A
